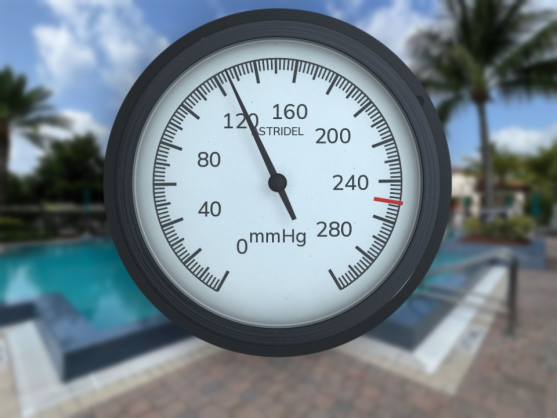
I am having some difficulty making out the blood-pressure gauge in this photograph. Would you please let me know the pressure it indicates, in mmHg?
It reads 126 mmHg
